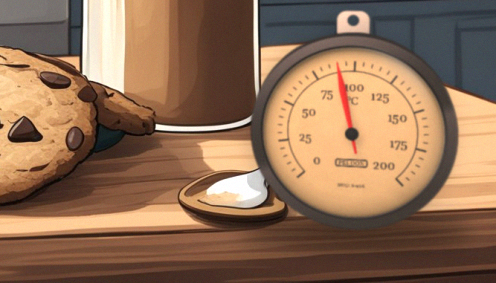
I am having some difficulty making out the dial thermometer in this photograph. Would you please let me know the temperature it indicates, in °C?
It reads 90 °C
